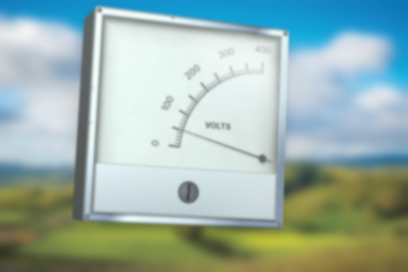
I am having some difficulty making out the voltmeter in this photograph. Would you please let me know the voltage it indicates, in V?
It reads 50 V
